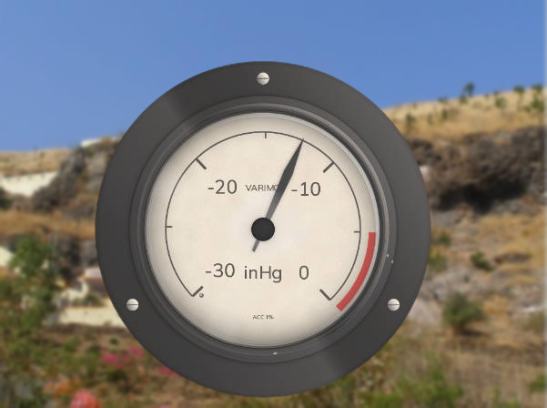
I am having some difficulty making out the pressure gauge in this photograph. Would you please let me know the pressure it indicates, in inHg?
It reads -12.5 inHg
